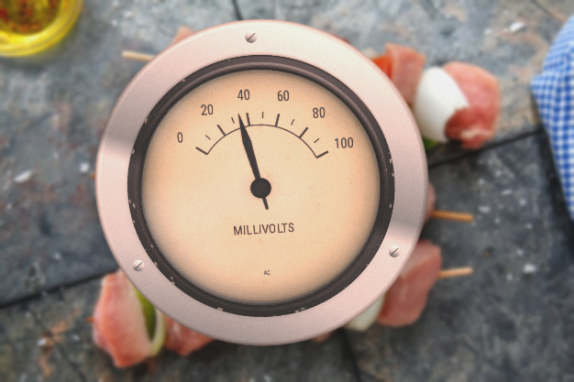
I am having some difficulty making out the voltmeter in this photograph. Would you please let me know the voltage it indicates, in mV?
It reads 35 mV
